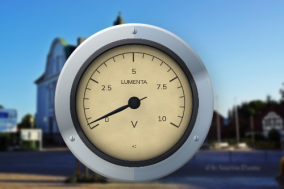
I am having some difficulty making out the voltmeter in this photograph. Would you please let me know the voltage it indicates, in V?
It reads 0.25 V
